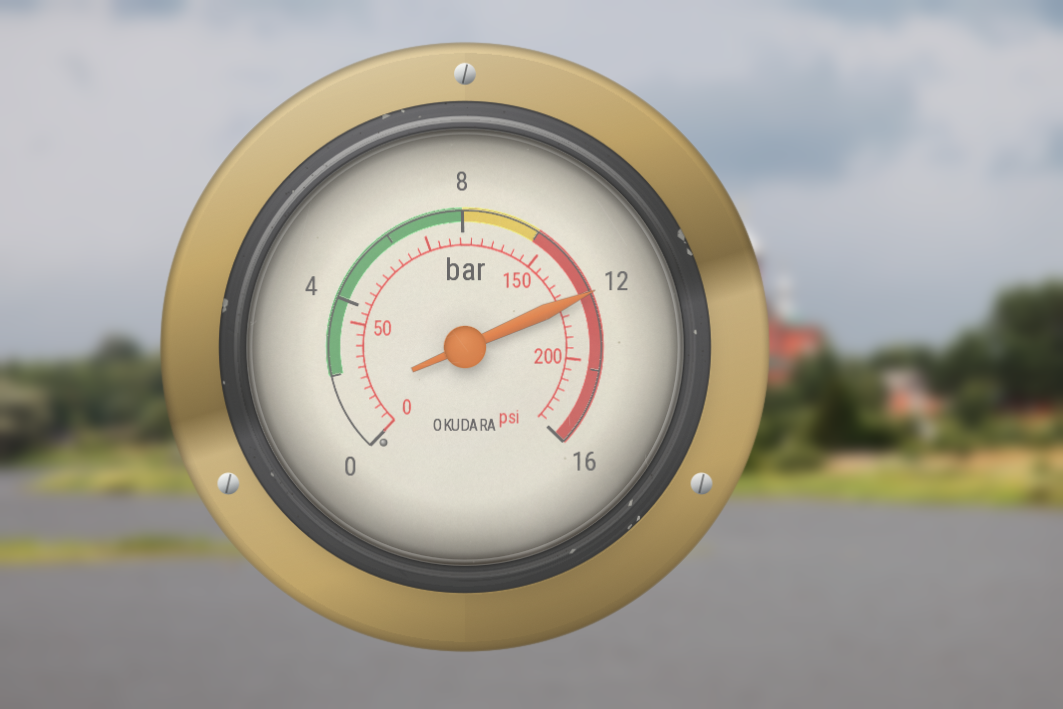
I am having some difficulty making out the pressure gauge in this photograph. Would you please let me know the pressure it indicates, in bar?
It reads 12 bar
